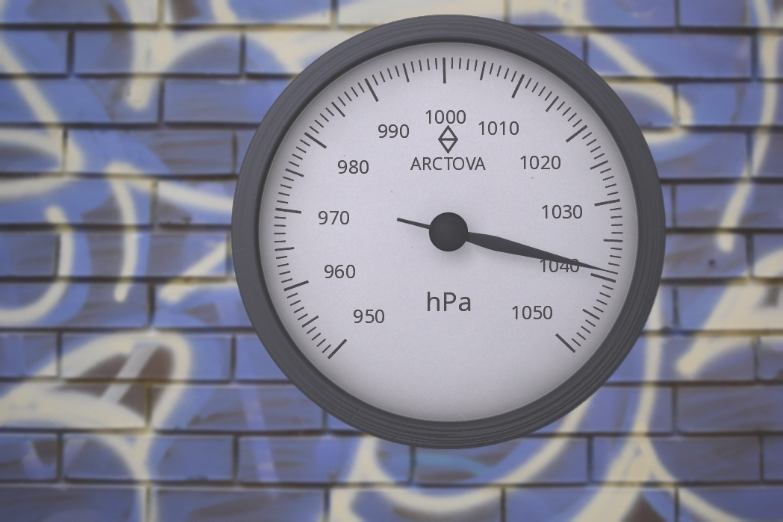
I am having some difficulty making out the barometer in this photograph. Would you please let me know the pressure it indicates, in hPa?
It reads 1039 hPa
